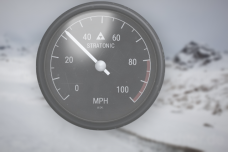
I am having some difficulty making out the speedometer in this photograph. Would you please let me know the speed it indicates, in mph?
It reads 32.5 mph
